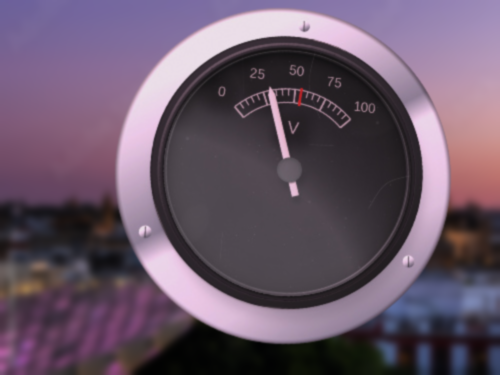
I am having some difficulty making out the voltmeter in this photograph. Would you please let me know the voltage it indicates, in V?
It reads 30 V
